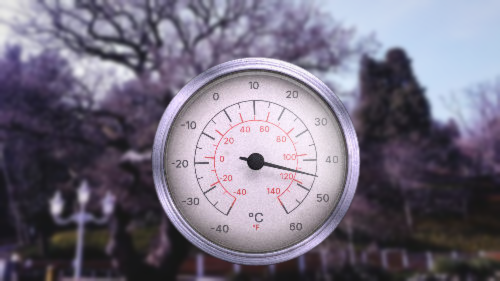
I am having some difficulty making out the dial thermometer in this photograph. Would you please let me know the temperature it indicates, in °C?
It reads 45 °C
